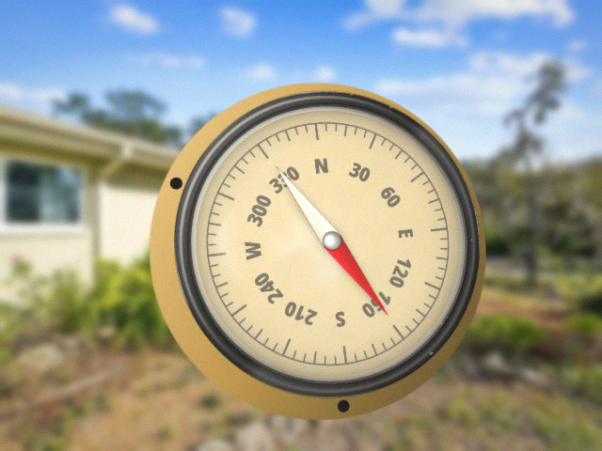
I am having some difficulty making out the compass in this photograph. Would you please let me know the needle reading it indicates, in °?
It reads 150 °
